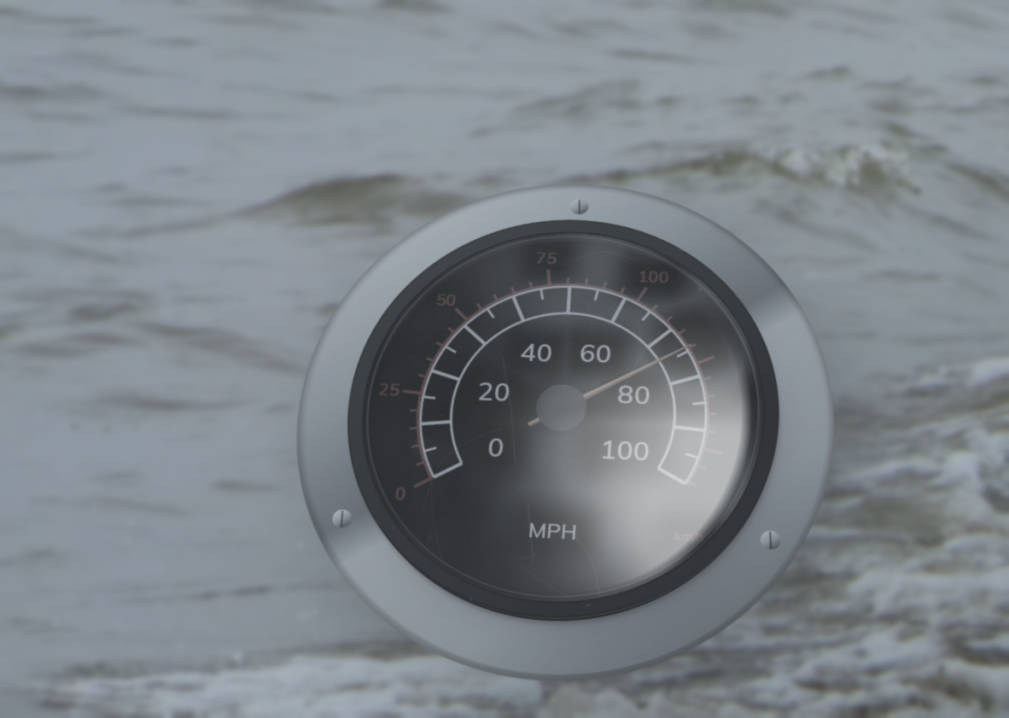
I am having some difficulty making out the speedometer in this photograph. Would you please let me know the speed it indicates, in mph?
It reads 75 mph
